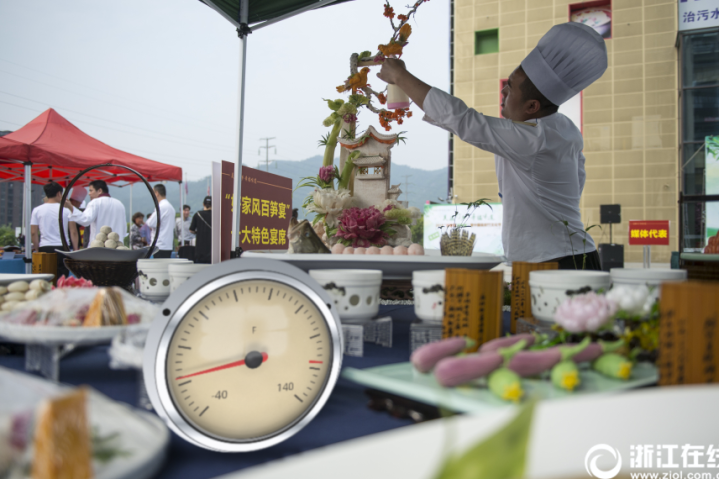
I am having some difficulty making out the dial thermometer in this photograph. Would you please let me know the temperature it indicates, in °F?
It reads -16 °F
